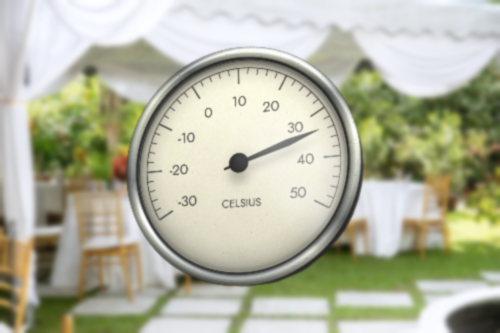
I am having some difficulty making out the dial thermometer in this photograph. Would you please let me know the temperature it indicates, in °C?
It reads 34 °C
